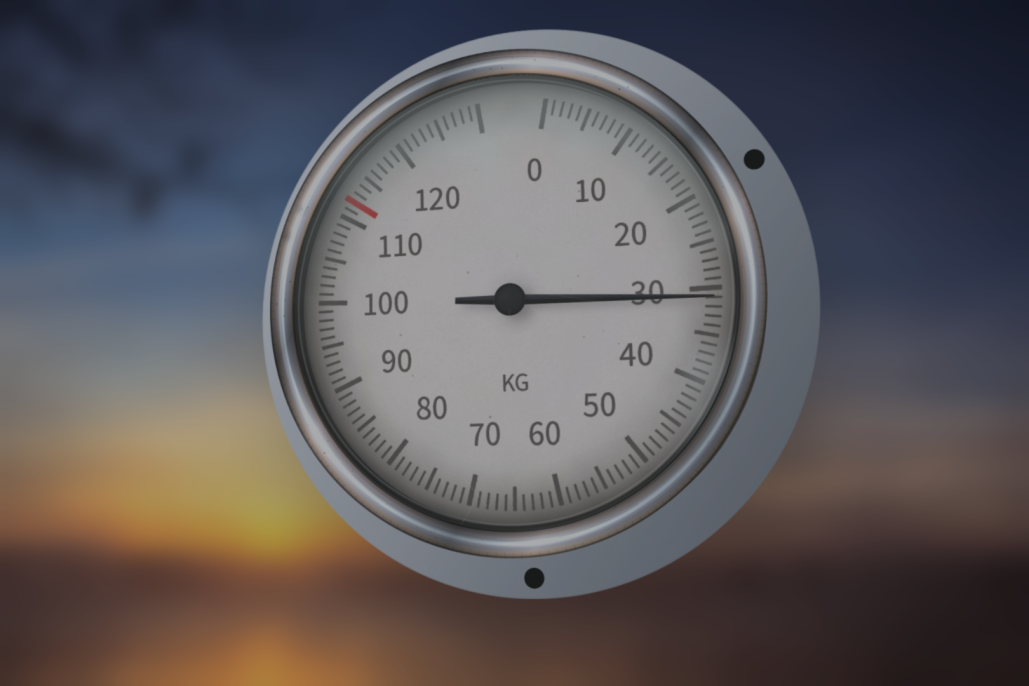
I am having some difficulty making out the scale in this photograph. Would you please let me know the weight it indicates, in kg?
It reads 31 kg
